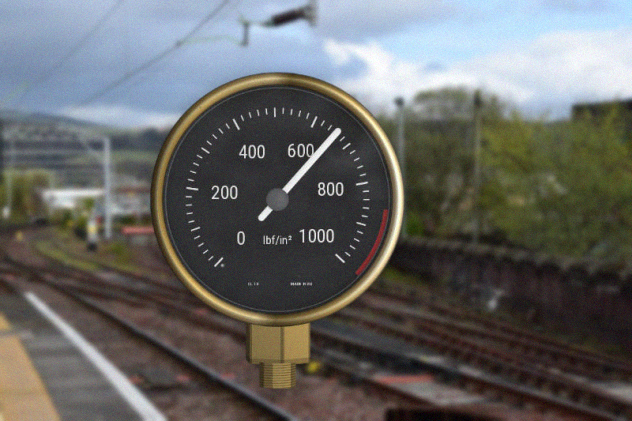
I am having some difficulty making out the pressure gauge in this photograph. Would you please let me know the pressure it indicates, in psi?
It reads 660 psi
